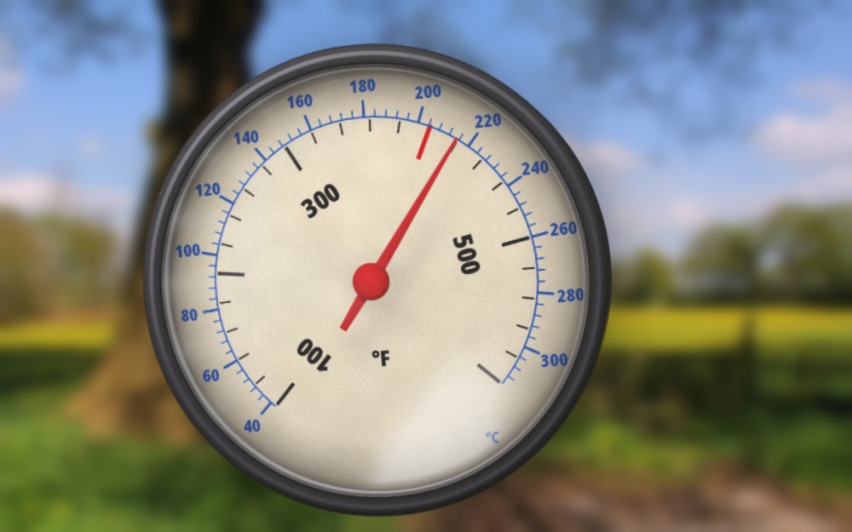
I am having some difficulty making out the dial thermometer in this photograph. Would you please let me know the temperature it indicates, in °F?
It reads 420 °F
